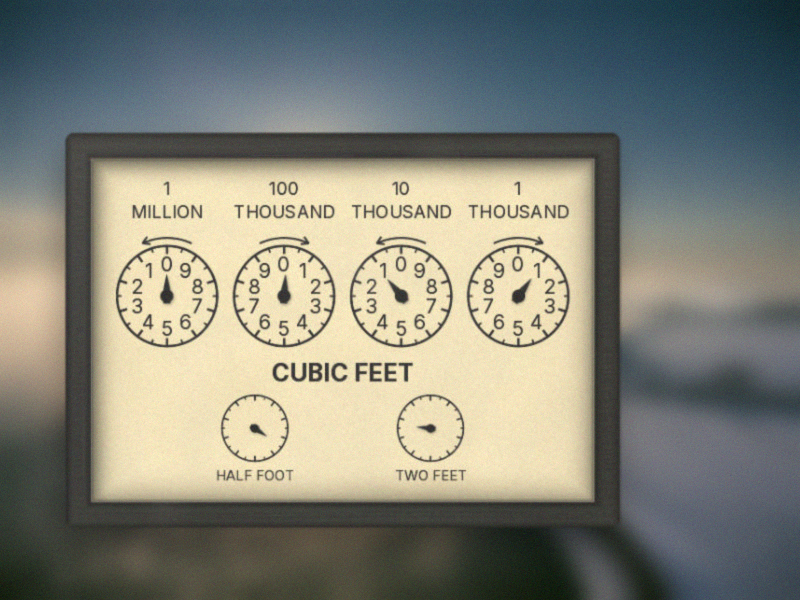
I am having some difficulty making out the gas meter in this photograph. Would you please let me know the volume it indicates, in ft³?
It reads 1100 ft³
